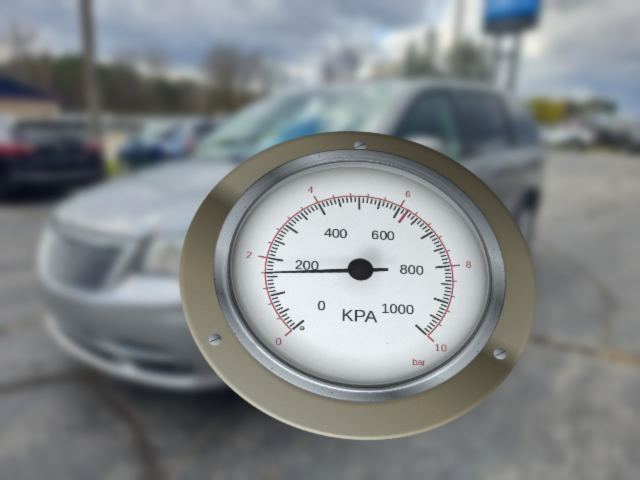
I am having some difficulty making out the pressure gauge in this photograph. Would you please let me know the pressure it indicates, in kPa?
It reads 150 kPa
